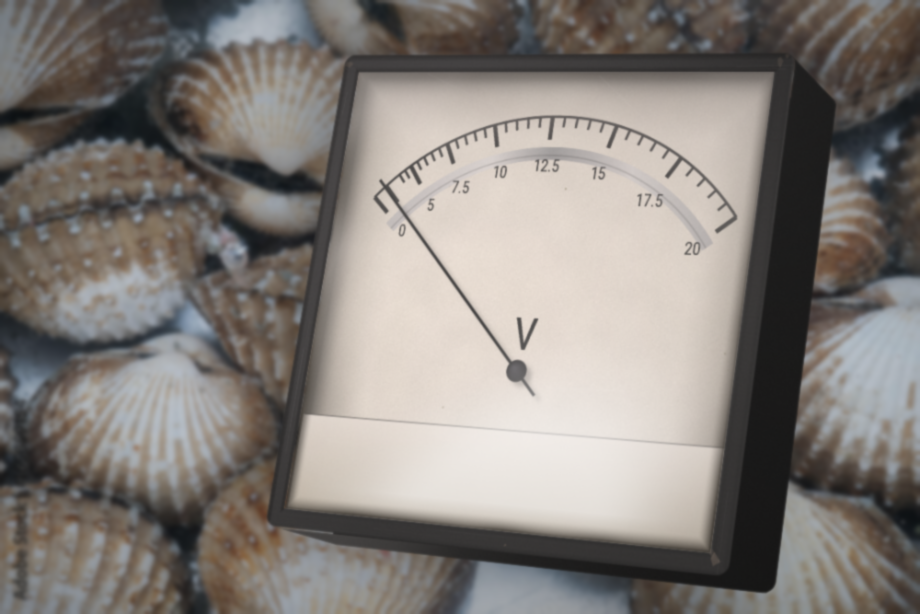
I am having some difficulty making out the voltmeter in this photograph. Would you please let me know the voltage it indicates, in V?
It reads 2.5 V
